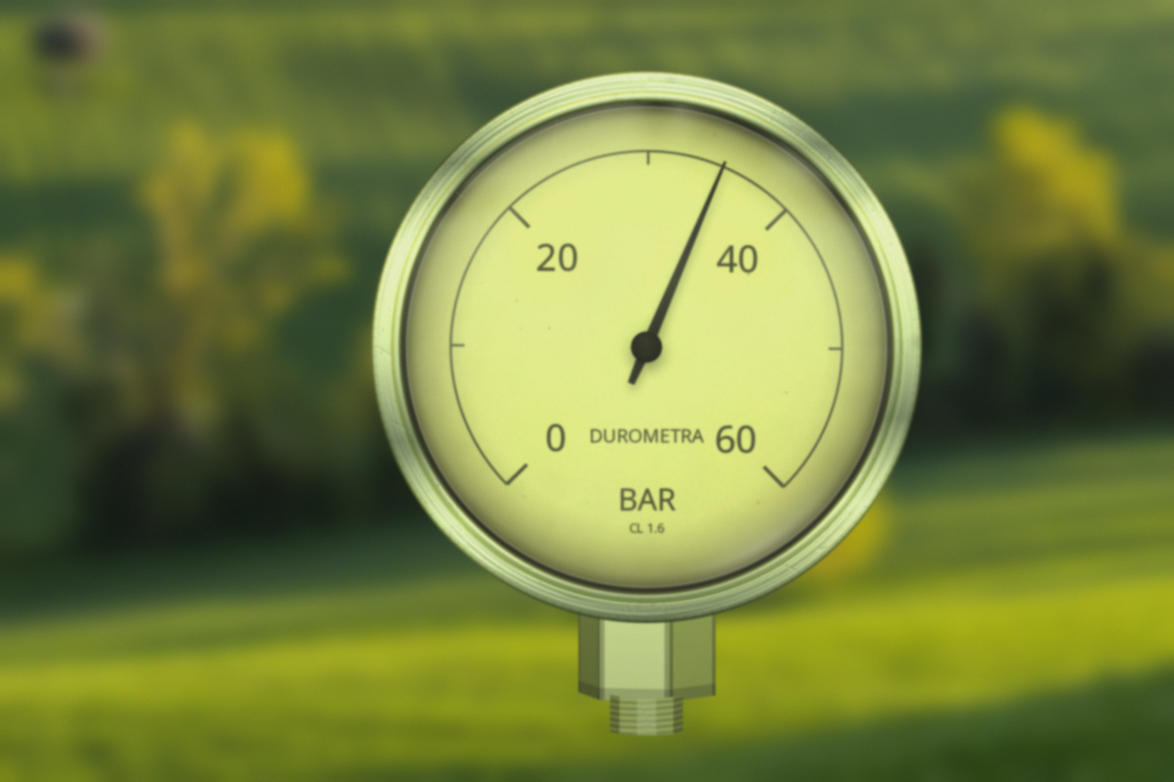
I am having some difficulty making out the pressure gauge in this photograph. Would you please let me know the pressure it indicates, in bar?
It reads 35 bar
